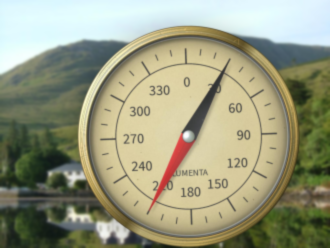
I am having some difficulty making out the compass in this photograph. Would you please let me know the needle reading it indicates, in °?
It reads 210 °
